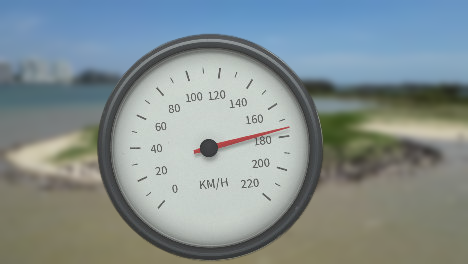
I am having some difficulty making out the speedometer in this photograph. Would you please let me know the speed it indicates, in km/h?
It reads 175 km/h
